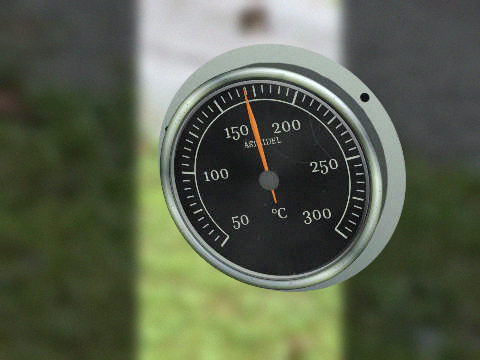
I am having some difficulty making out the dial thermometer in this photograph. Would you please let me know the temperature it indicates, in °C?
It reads 170 °C
